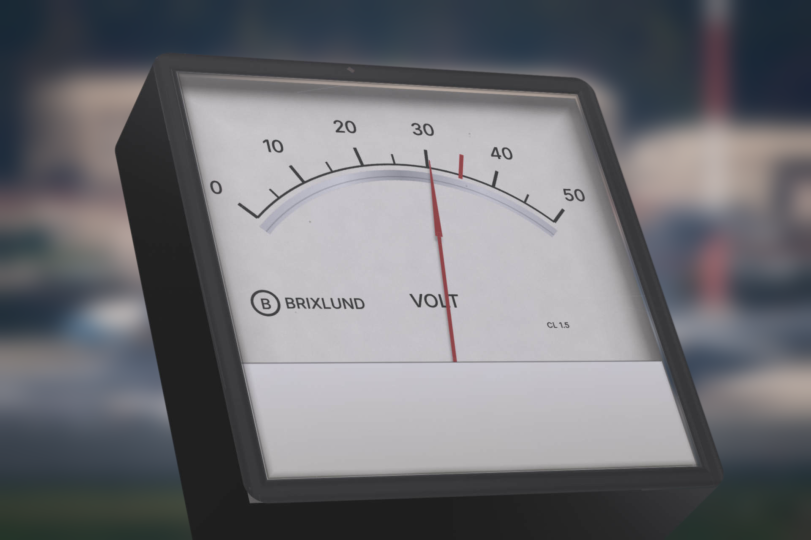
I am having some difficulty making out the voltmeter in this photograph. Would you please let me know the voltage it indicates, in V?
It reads 30 V
